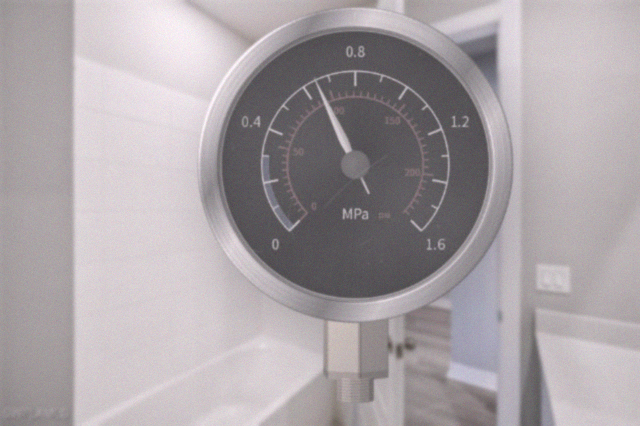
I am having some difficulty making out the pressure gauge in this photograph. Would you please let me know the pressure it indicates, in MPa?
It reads 0.65 MPa
